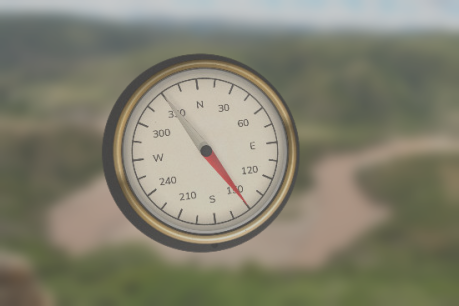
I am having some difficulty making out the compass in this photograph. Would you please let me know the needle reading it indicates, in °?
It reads 150 °
